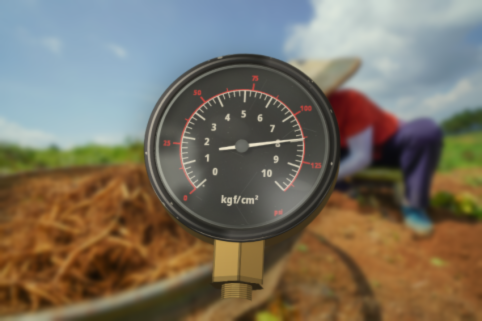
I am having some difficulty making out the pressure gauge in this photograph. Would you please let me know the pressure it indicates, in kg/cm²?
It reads 8 kg/cm²
